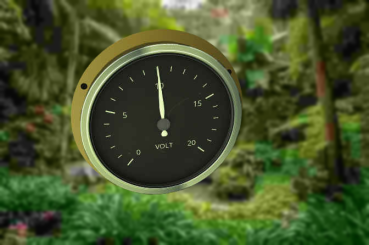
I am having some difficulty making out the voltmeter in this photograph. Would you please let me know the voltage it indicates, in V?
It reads 10 V
